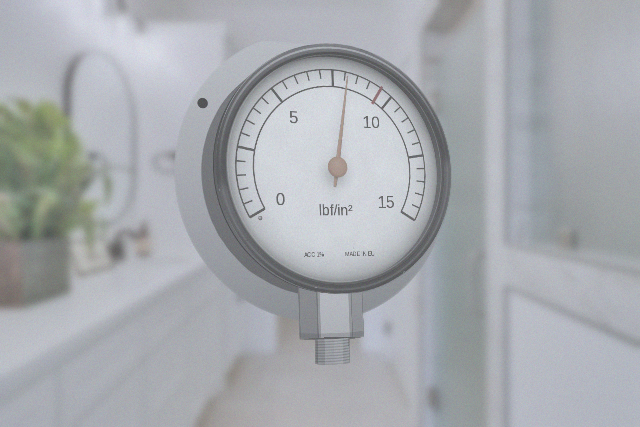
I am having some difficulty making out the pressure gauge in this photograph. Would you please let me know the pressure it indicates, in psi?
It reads 8 psi
